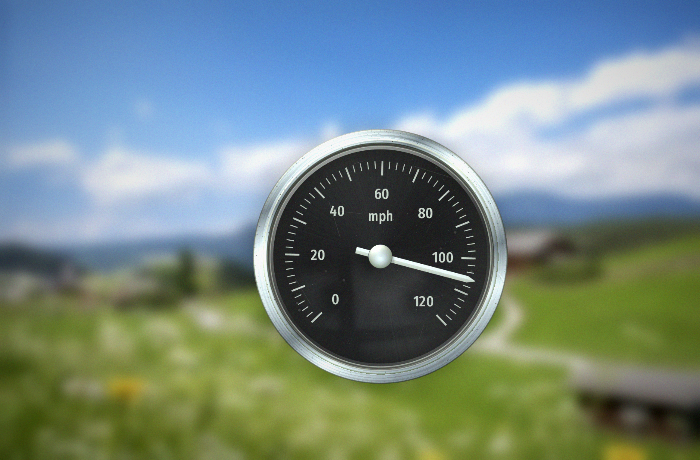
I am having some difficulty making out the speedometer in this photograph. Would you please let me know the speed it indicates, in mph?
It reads 106 mph
